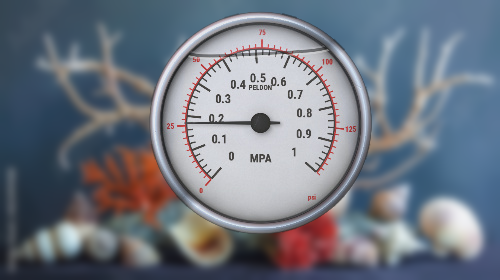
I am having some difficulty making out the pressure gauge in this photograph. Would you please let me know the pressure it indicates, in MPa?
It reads 0.18 MPa
